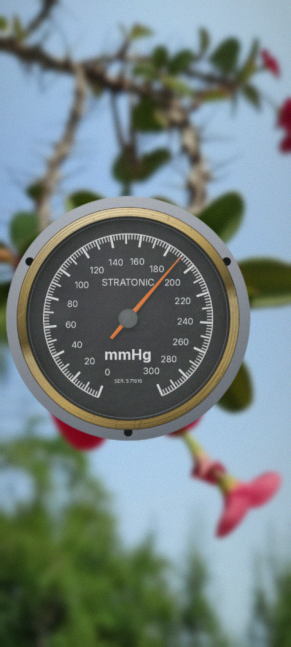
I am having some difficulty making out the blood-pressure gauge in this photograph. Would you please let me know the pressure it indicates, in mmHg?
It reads 190 mmHg
